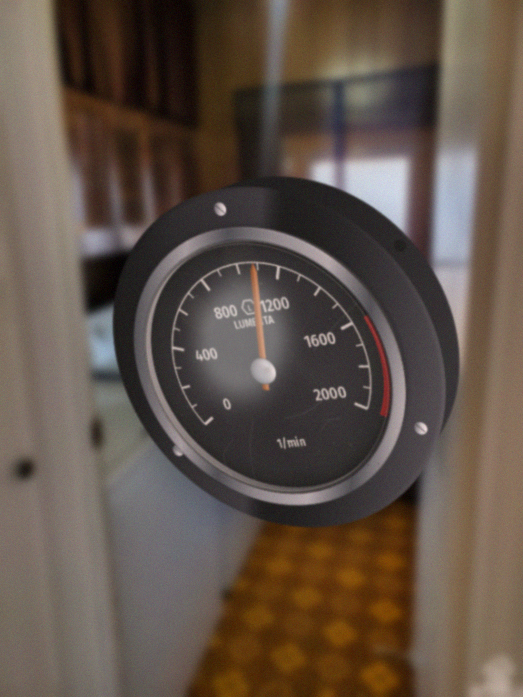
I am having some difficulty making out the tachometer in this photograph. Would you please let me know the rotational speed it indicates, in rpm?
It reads 1100 rpm
